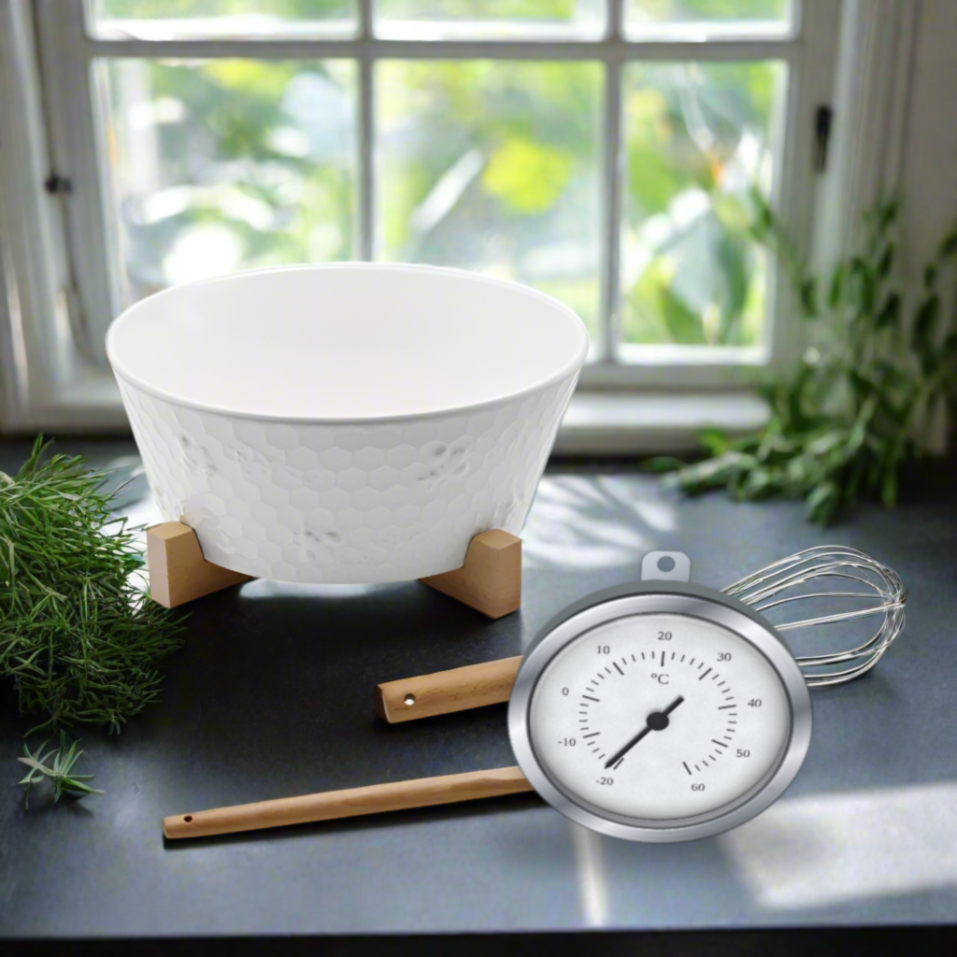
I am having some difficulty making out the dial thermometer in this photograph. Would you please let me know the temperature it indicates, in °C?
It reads -18 °C
